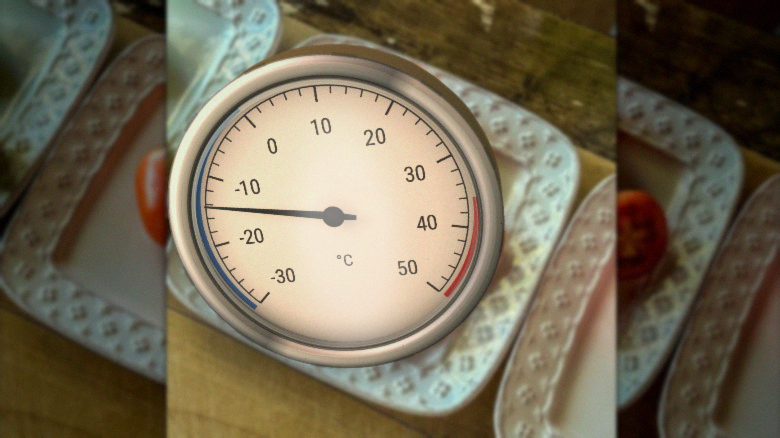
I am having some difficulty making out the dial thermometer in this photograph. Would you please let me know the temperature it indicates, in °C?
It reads -14 °C
